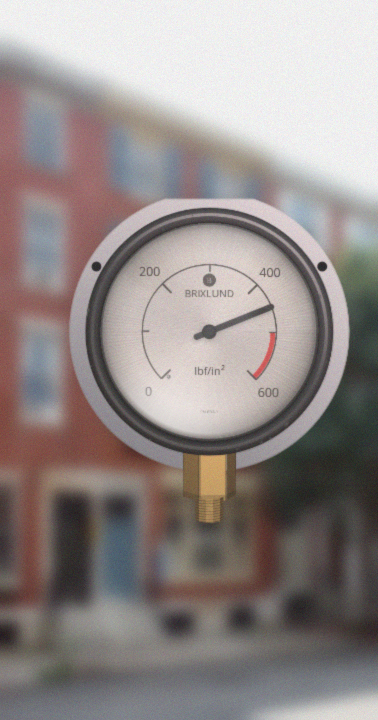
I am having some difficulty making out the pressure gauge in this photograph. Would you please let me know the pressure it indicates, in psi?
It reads 450 psi
